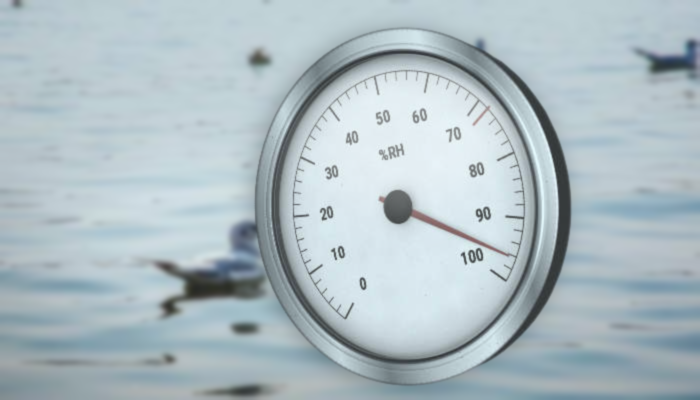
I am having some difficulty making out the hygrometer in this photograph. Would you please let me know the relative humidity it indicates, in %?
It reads 96 %
